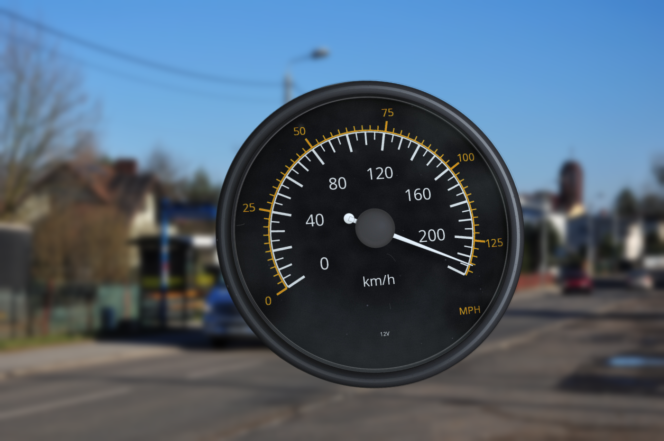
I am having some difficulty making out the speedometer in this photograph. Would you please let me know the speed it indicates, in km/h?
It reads 215 km/h
